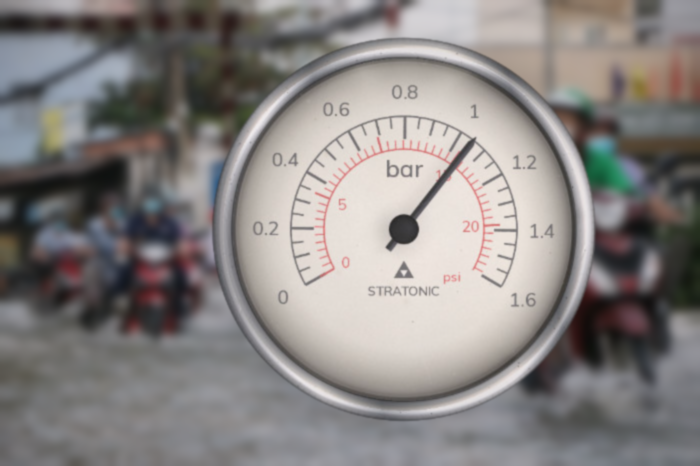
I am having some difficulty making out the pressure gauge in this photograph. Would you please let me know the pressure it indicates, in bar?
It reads 1.05 bar
